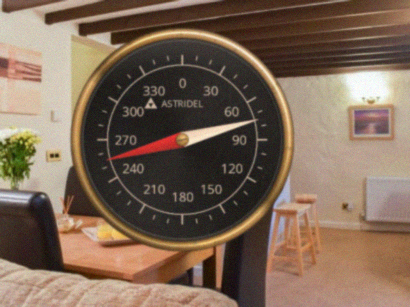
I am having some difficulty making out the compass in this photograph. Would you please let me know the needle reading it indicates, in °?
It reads 255 °
